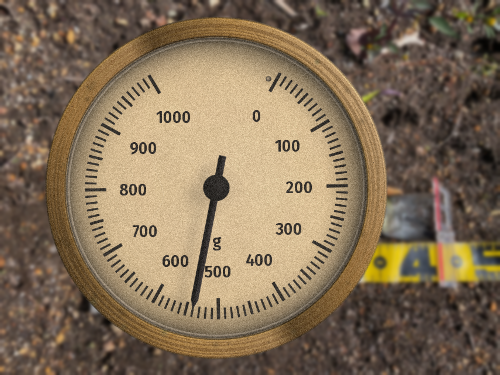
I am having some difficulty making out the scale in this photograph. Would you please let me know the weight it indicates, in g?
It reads 540 g
